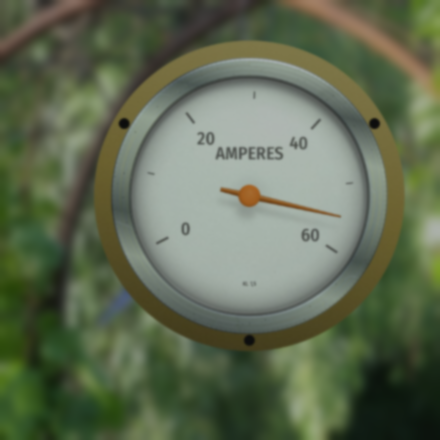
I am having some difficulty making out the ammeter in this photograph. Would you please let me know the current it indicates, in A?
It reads 55 A
